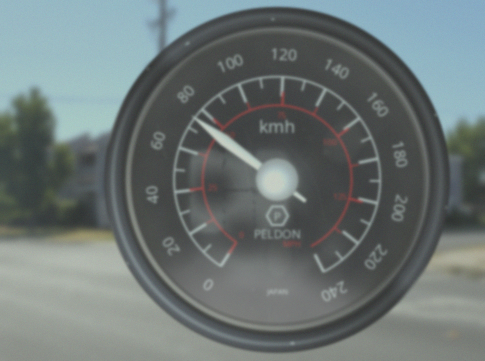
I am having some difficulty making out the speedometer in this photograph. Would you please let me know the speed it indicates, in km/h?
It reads 75 km/h
